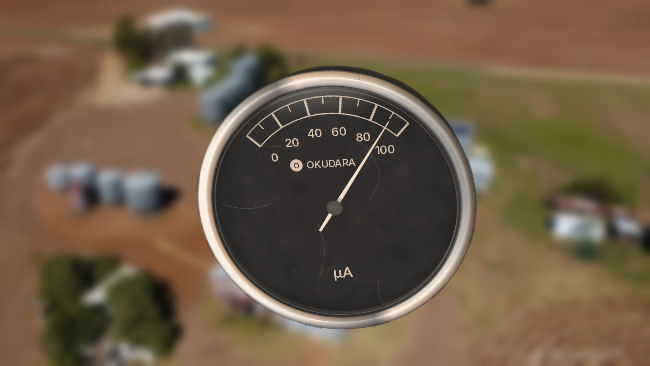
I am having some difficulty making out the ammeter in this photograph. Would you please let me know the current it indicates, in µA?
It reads 90 µA
